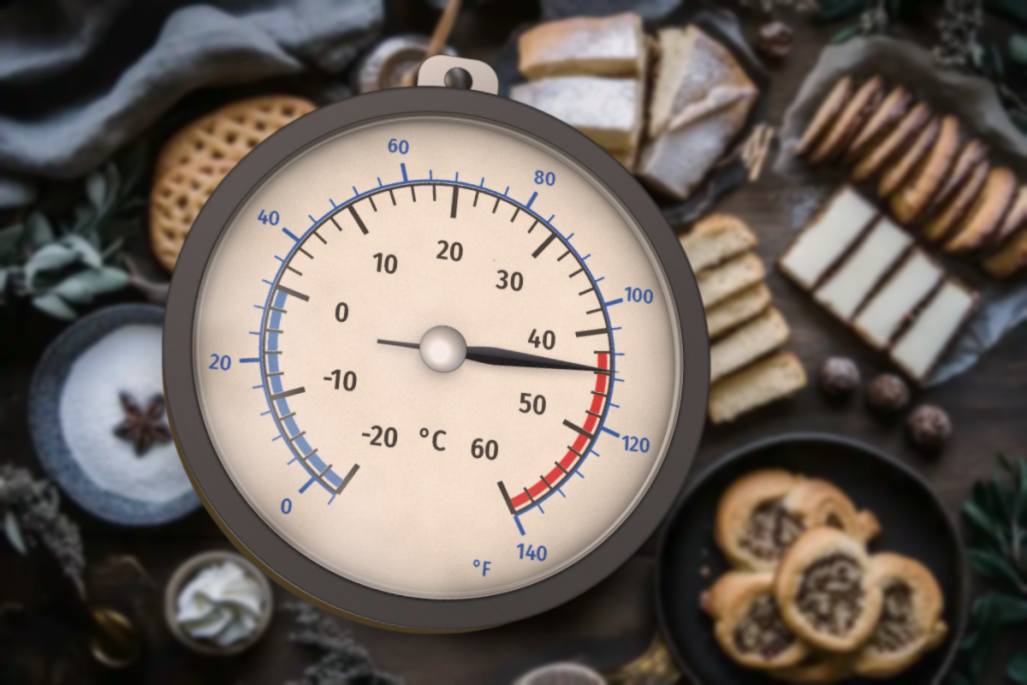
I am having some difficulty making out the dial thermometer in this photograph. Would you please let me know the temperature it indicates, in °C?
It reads 44 °C
